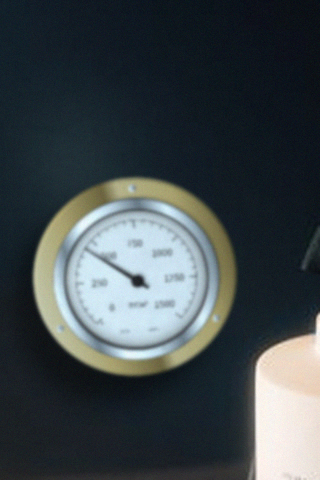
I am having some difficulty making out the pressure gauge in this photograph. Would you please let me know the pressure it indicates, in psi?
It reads 450 psi
